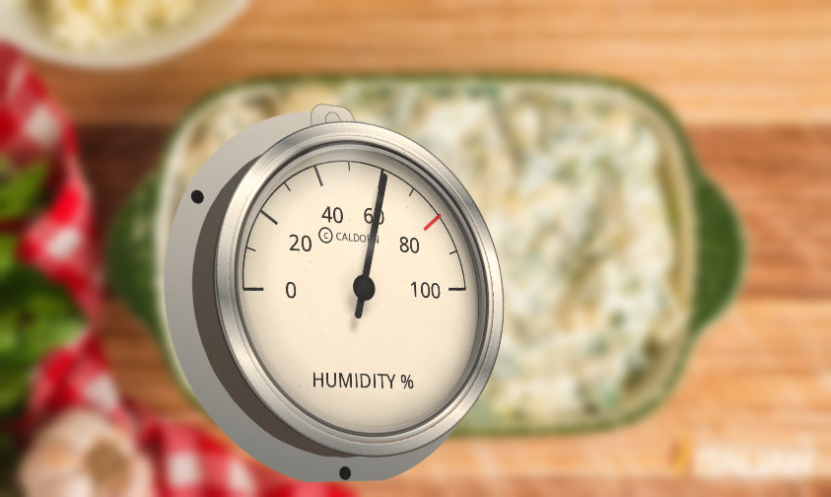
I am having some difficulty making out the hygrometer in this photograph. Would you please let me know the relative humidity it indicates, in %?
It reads 60 %
